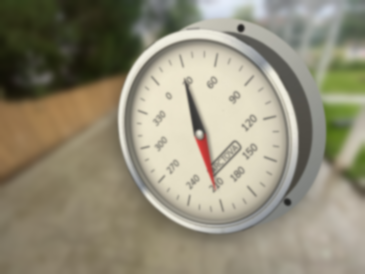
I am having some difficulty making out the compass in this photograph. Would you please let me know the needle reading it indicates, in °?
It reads 210 °
